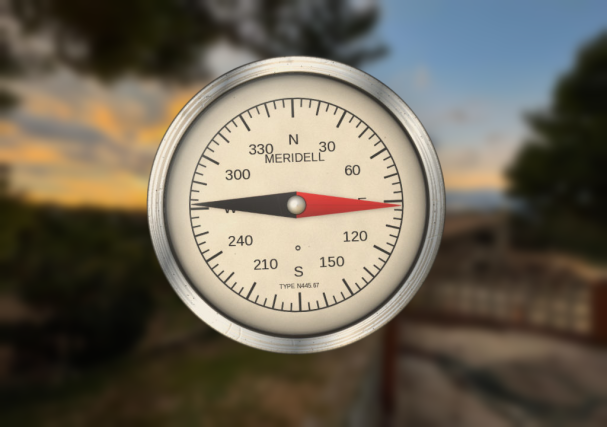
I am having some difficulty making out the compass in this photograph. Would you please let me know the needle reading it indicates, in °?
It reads 92.5 °
